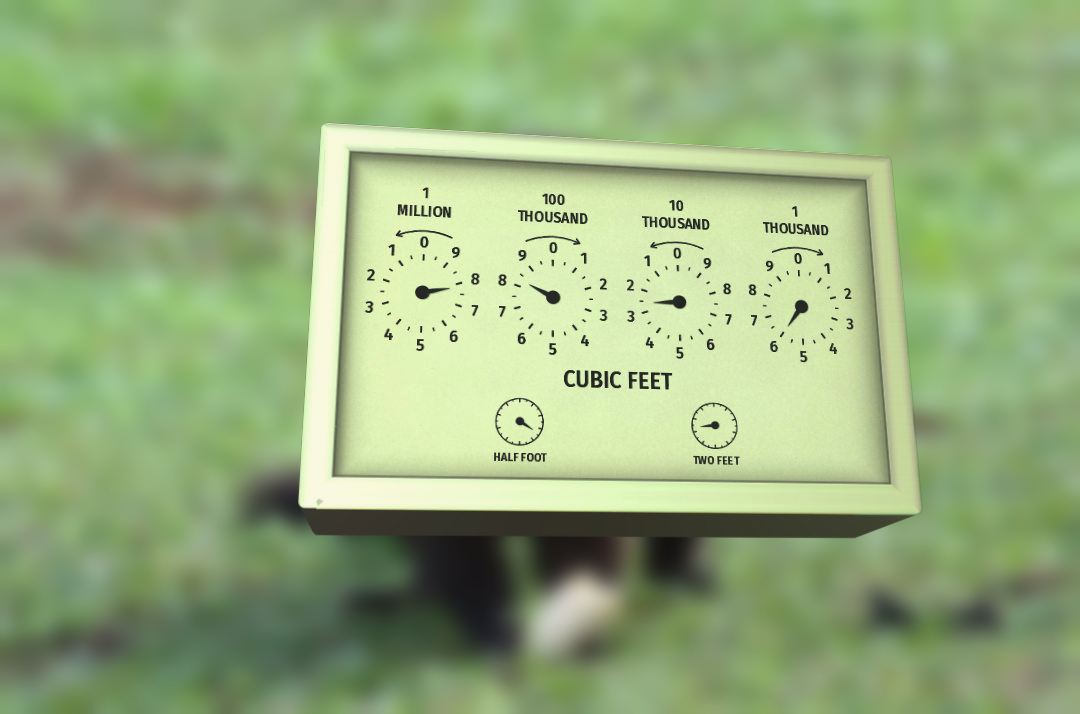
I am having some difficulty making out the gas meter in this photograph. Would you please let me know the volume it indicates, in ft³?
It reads 782600 ft³
